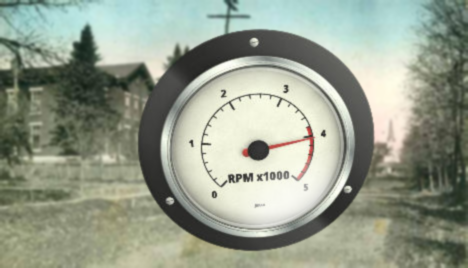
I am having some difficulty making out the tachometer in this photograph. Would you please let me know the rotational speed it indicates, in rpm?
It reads 4000 rpm
